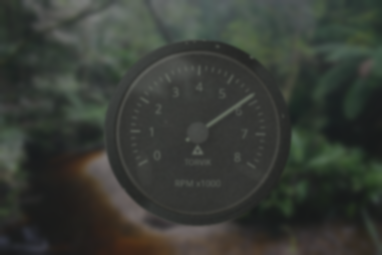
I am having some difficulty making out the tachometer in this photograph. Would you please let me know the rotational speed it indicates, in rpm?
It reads 5800 rpm
